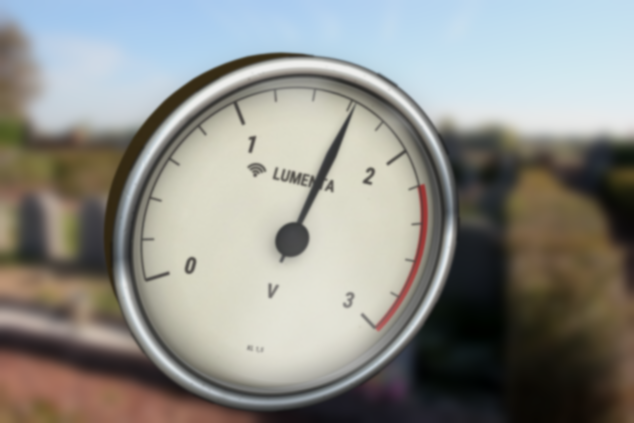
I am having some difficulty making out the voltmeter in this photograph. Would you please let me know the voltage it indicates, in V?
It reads 1.6 V
